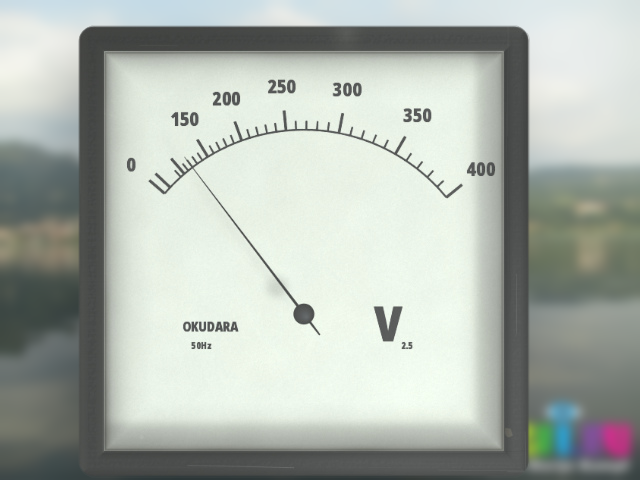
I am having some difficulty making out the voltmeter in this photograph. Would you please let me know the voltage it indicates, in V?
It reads 120 V
